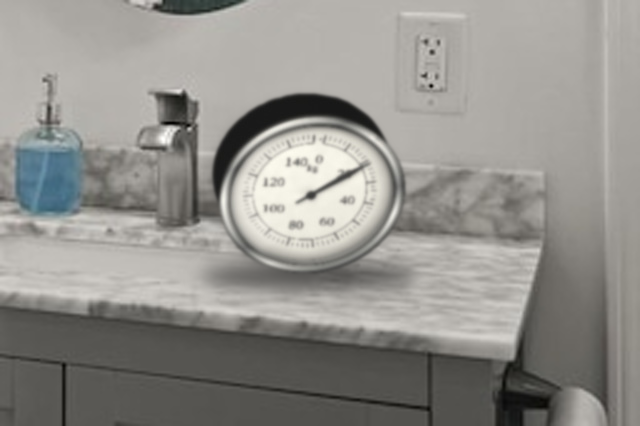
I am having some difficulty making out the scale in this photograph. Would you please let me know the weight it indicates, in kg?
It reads 20 kg
